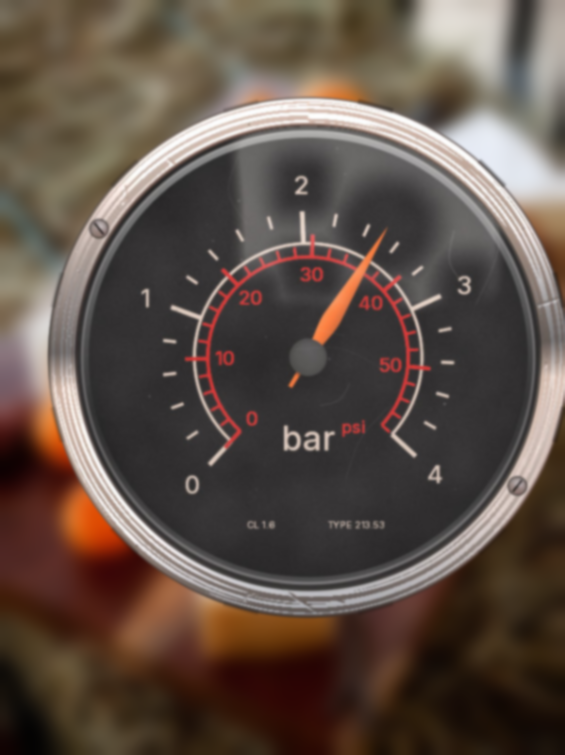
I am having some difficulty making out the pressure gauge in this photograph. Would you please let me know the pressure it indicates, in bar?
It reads 2.5 bar
